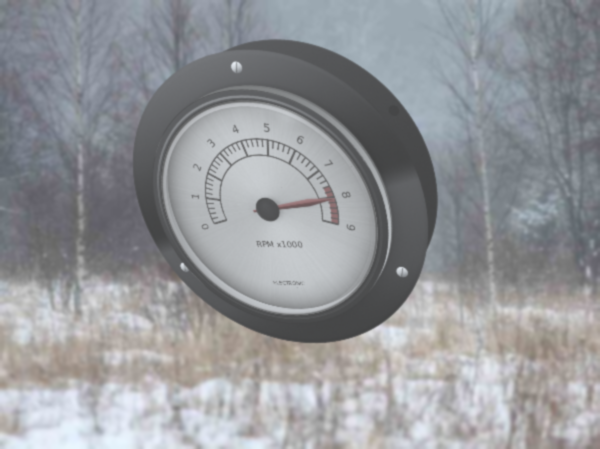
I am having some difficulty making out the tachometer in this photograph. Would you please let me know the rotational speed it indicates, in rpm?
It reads 8000 rpm
